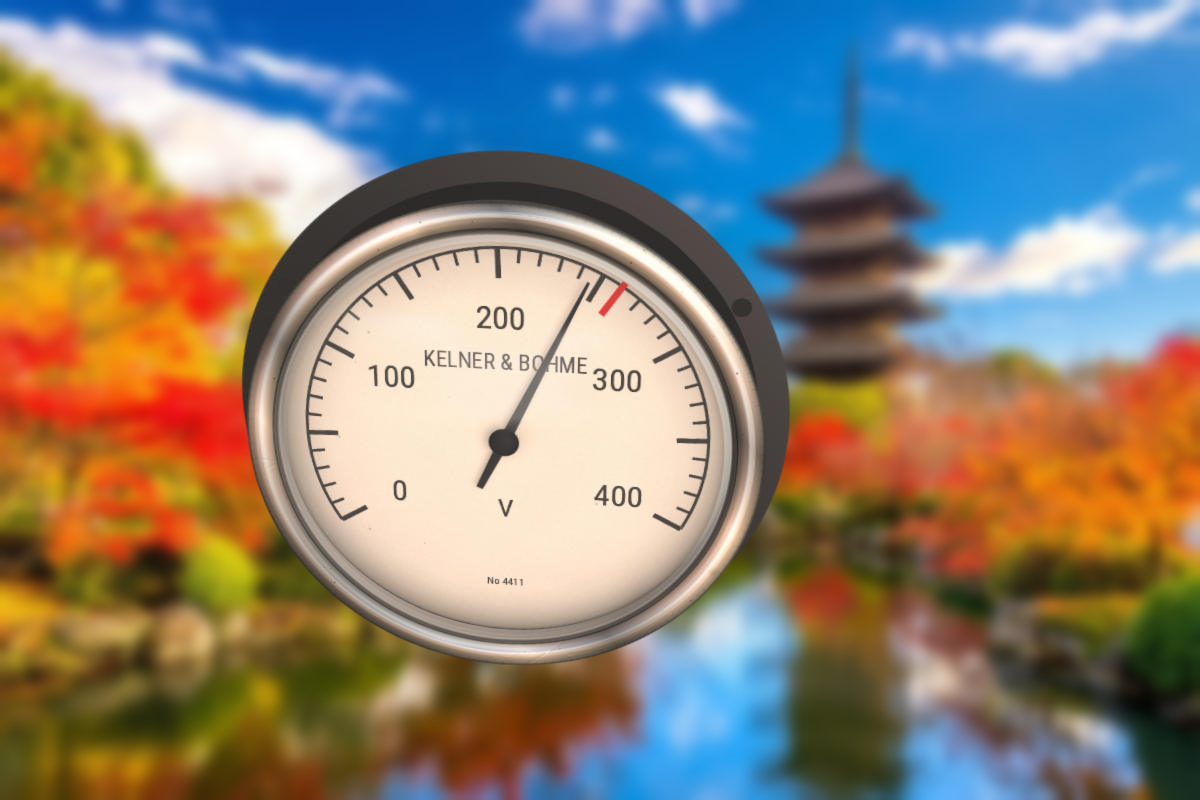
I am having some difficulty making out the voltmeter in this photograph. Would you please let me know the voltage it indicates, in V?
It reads 245 V
